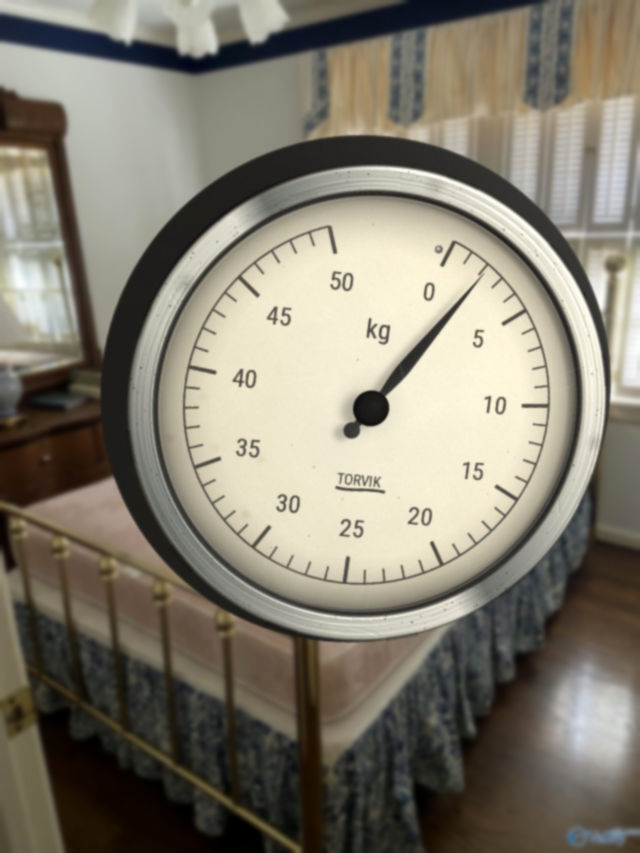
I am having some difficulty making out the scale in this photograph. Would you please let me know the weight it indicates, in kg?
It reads 2 kg
